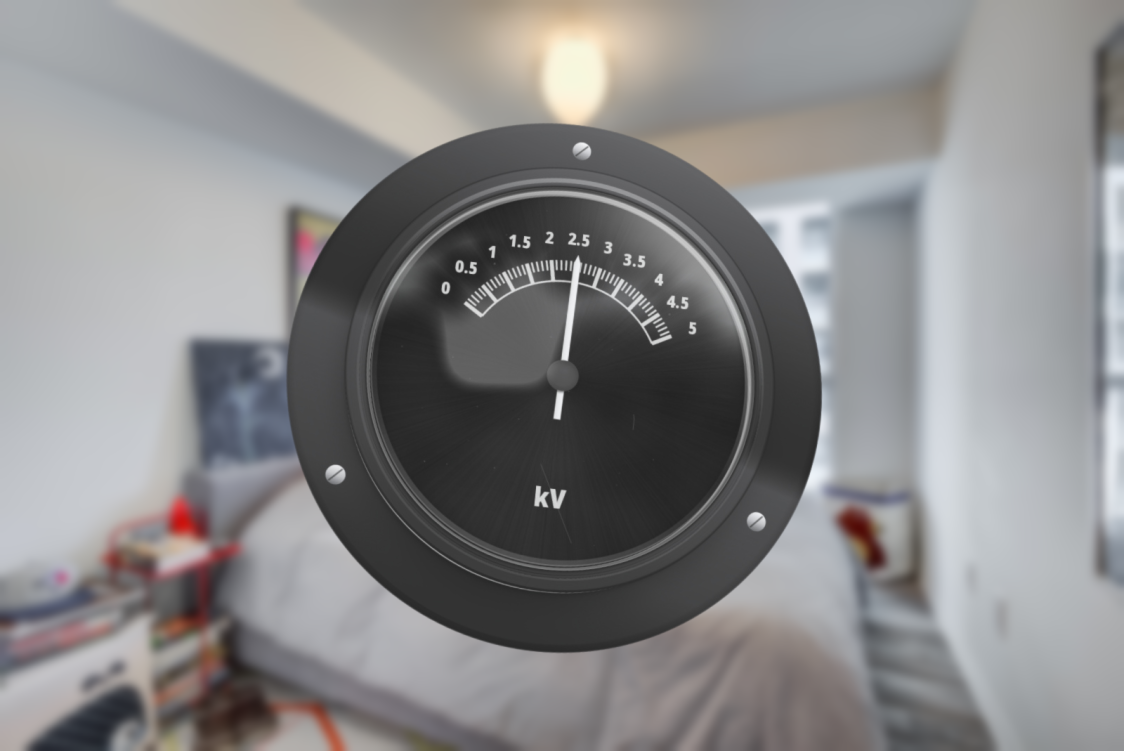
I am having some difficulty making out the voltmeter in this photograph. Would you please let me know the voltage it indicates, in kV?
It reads 2.5 kV
